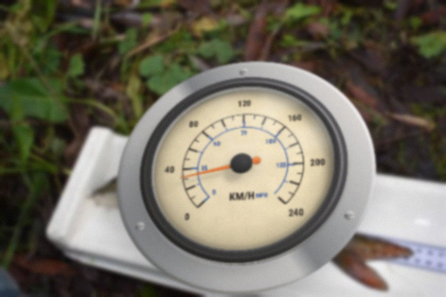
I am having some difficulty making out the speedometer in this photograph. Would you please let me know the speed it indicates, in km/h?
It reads 30 km/h
